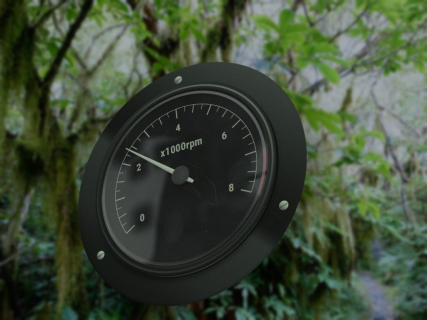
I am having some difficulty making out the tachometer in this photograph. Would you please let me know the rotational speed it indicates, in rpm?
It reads 2375 rpm
